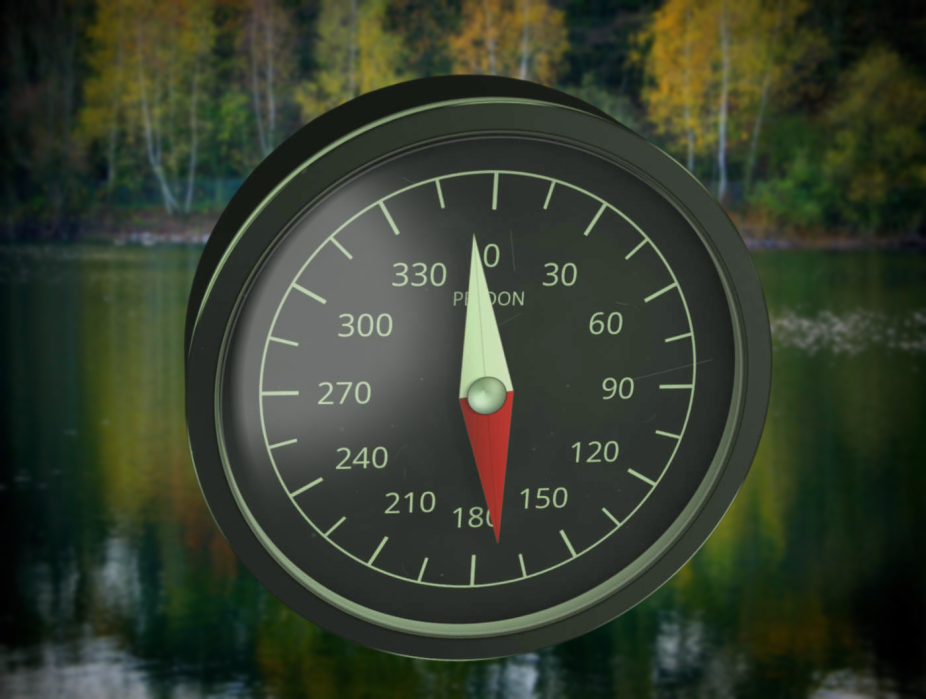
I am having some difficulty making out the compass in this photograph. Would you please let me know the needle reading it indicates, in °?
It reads 172.5 °
